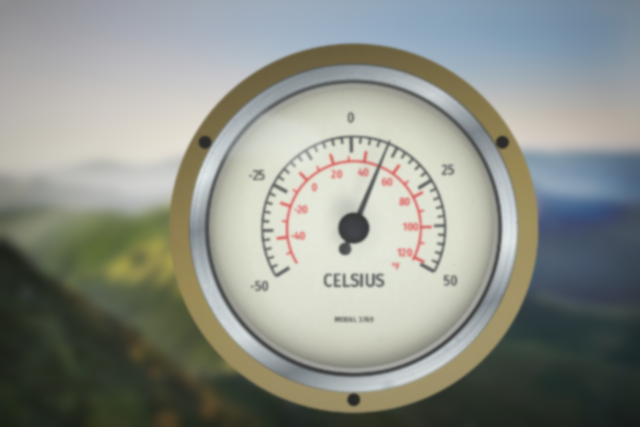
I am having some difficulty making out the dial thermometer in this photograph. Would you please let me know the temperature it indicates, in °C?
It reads 10 °C
